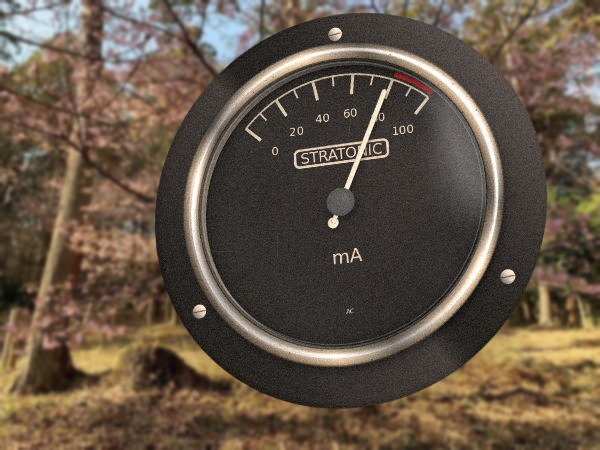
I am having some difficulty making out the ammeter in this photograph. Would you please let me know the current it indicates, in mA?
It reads 80 mA
